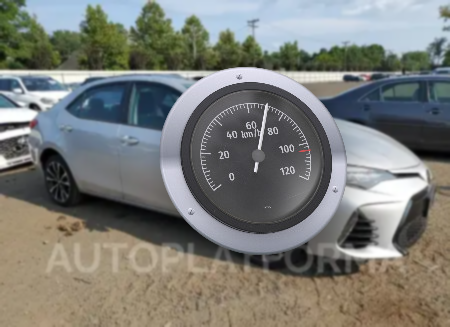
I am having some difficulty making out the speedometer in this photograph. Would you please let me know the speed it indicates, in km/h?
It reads 70 km/h
